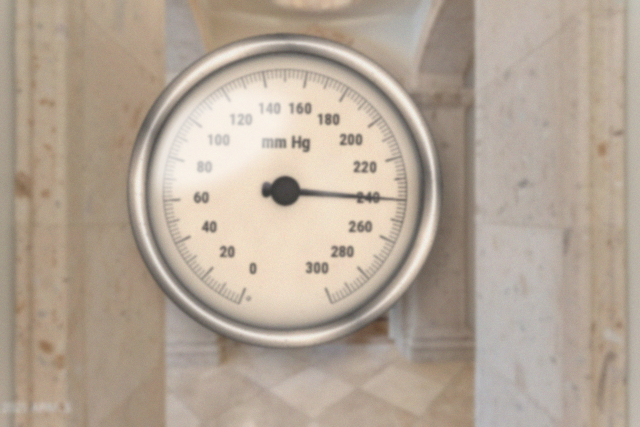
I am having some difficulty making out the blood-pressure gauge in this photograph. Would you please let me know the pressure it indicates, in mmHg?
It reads 240 mmHg
